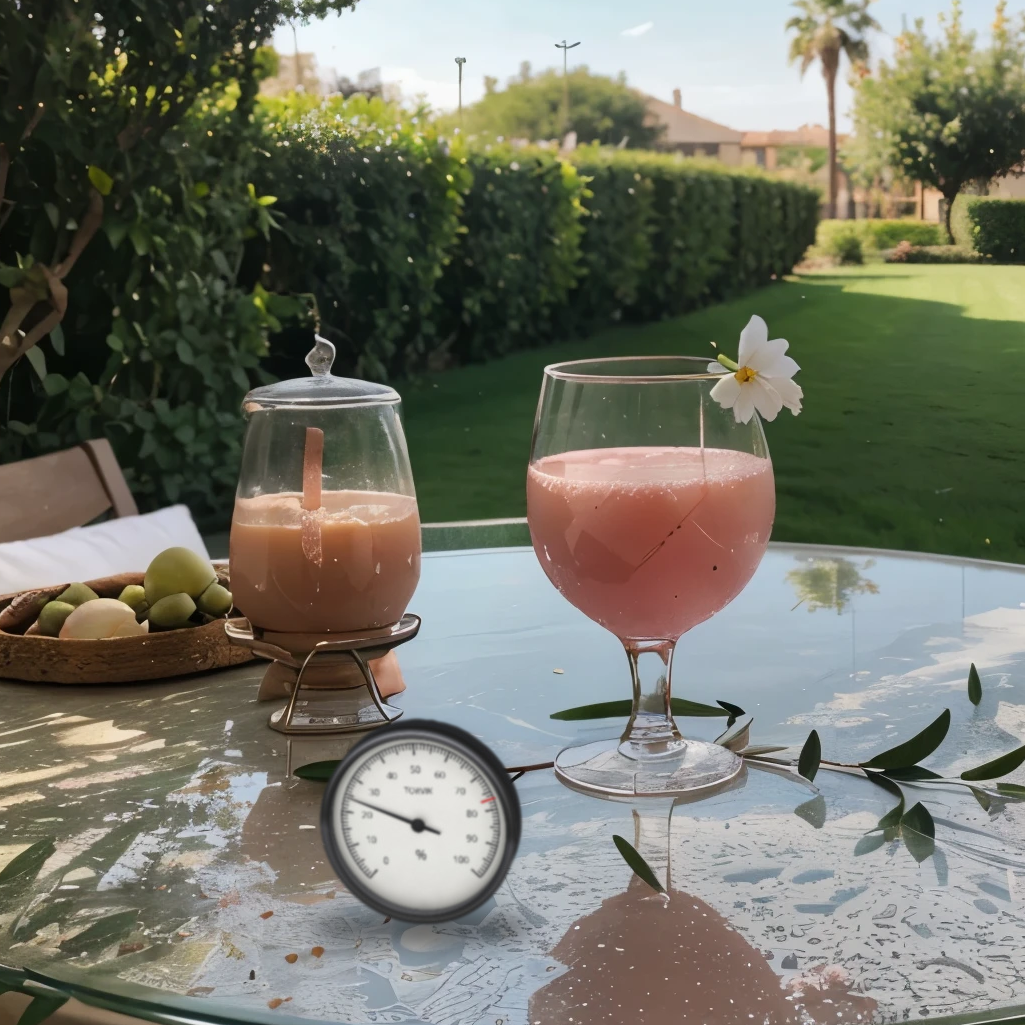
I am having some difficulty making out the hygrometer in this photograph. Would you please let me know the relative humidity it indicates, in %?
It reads 25 %
